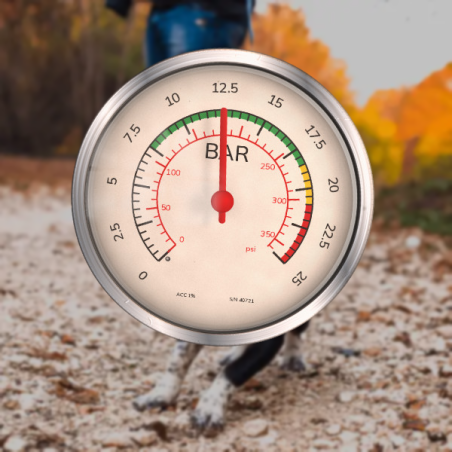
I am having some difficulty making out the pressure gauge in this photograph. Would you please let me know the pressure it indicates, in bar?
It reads 12.5 bar
